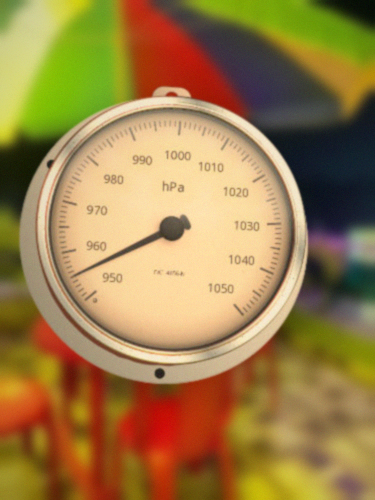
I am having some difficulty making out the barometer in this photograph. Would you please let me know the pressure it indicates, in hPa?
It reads 955 hPa
